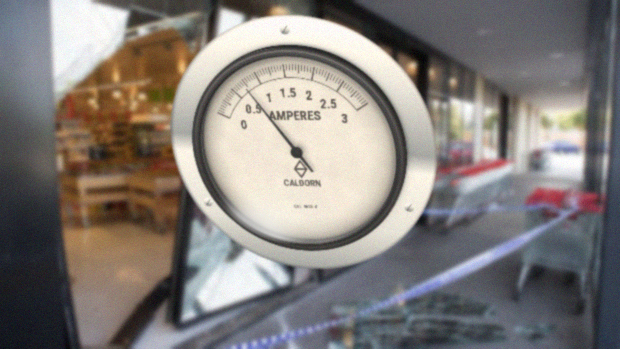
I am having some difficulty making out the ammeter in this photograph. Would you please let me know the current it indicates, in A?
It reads 0.75 A
